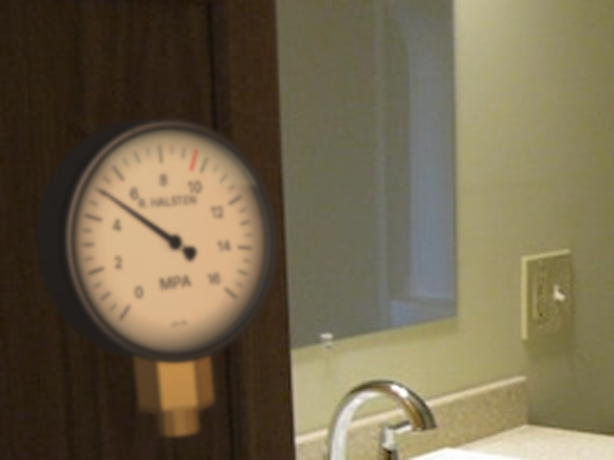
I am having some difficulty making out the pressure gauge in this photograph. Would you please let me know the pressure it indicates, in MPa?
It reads 5 MPa
